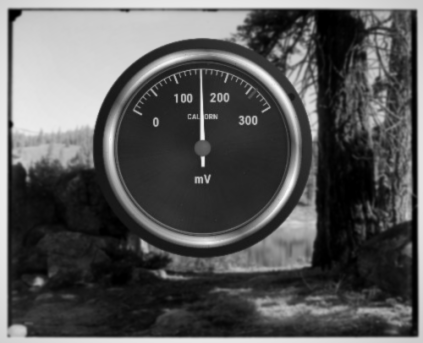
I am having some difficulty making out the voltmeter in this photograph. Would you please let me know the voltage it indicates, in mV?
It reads 150 mV
